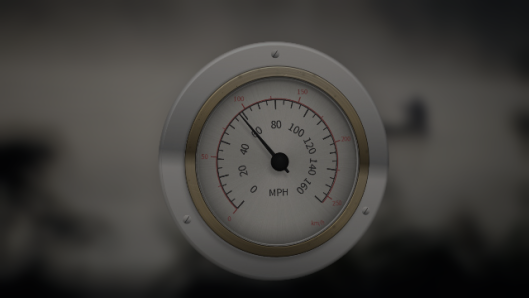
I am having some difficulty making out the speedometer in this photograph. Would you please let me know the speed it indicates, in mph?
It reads 57.5 mph
